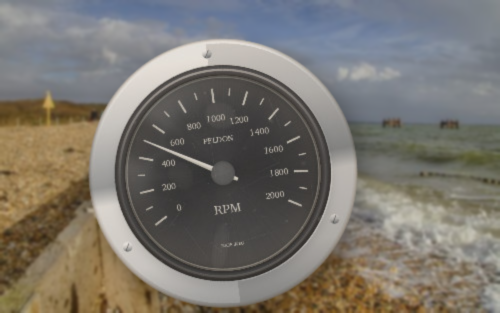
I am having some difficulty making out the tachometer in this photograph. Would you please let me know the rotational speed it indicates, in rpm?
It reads 500 rpm
